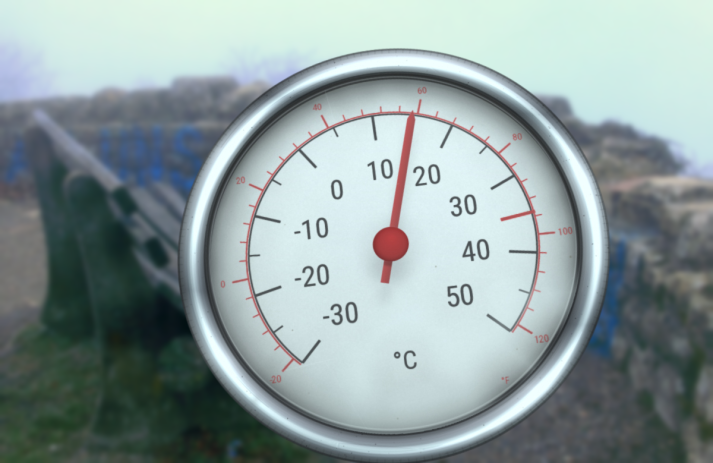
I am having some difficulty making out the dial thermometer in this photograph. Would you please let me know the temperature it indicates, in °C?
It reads 15 °C
